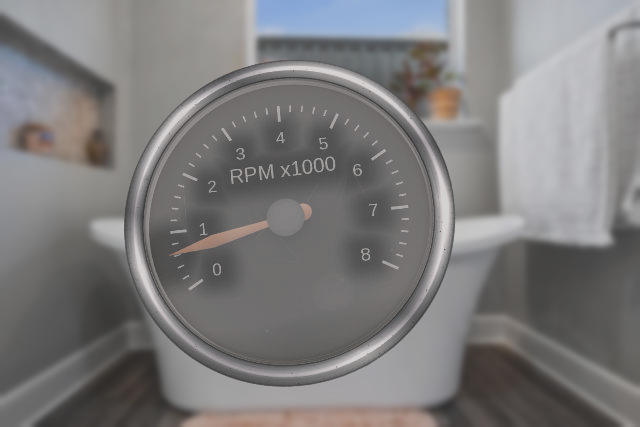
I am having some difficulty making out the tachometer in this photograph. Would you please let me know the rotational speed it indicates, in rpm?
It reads 600 rpm
